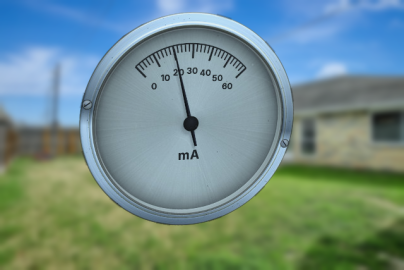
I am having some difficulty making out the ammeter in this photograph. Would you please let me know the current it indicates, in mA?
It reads 20 mA
